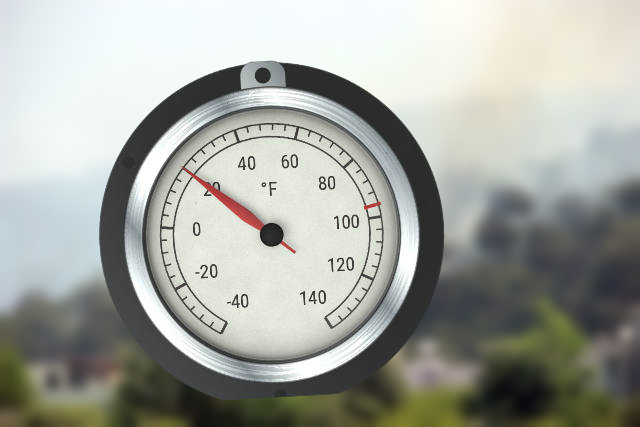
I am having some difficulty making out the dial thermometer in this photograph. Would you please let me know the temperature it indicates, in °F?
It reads 20 °F
